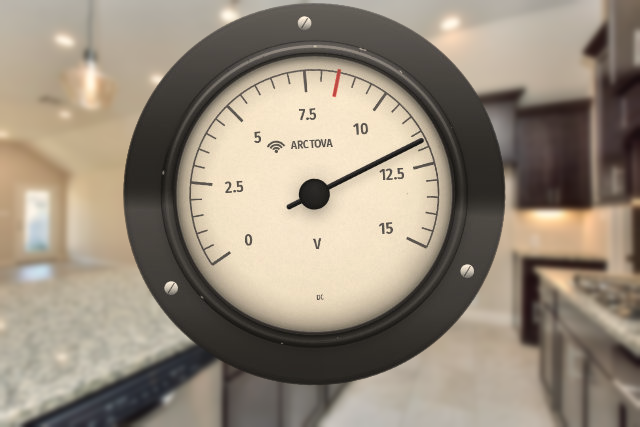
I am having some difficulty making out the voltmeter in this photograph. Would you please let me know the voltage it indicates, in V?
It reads 11.75 V
